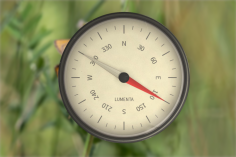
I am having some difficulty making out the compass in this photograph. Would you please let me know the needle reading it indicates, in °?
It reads 120 °
